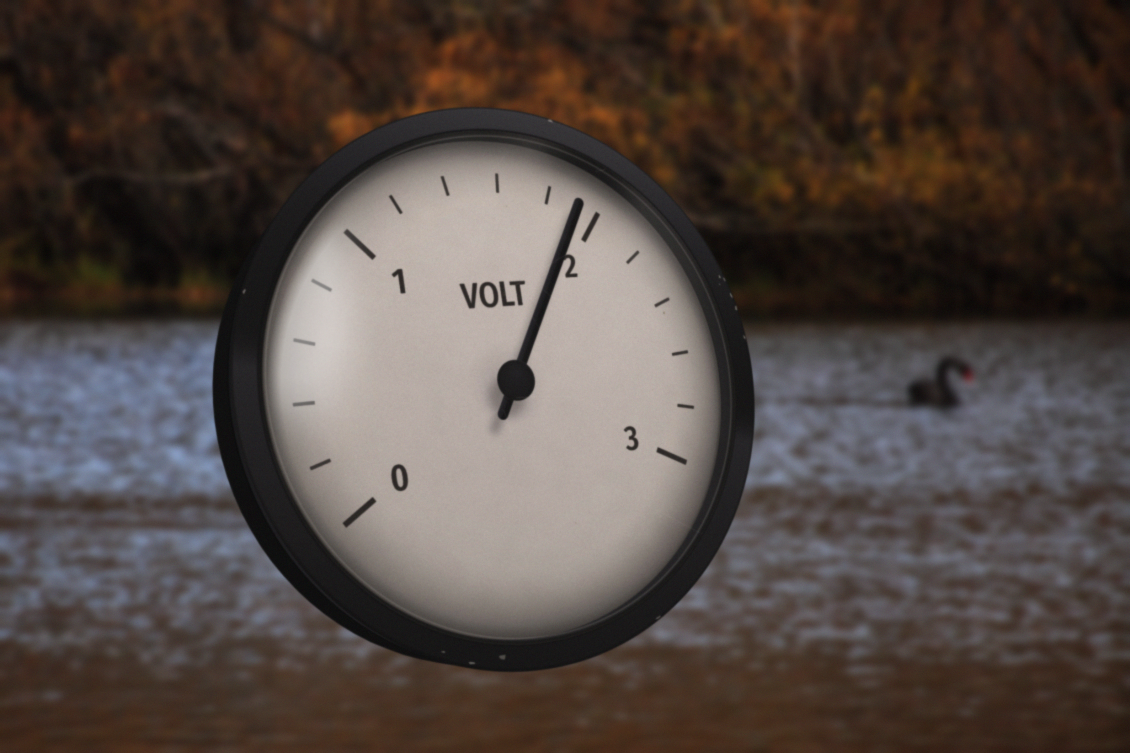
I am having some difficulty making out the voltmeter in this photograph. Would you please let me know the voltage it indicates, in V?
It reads 1.9 V
